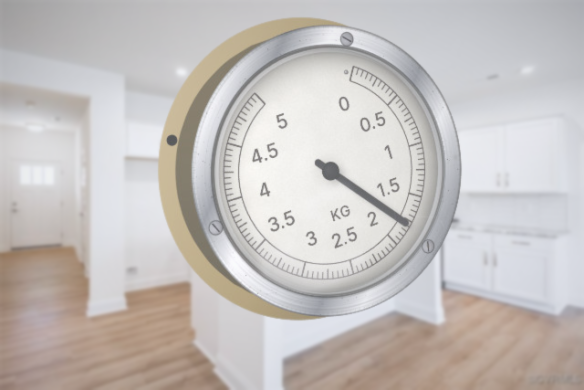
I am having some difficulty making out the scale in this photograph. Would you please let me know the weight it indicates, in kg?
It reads 1.8 kg
